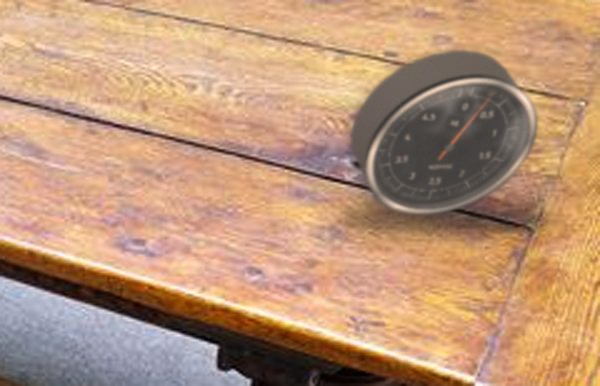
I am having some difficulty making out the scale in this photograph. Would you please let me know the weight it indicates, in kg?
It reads 0.25 kg
